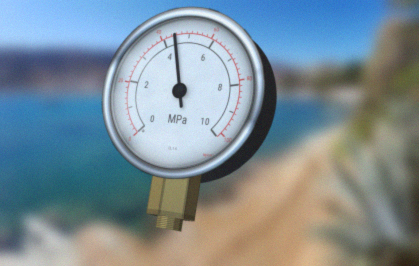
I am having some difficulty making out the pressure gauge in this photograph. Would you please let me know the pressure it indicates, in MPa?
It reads 4.5 MPa
